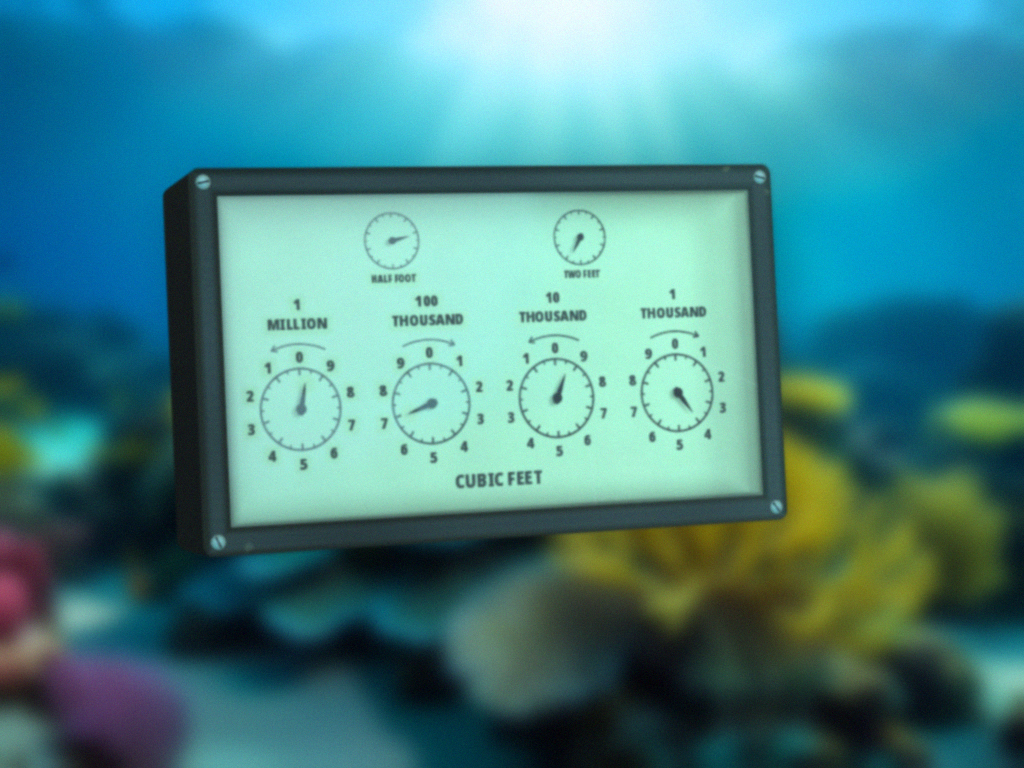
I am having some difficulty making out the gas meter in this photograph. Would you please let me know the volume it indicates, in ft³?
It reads 969400 ft³
